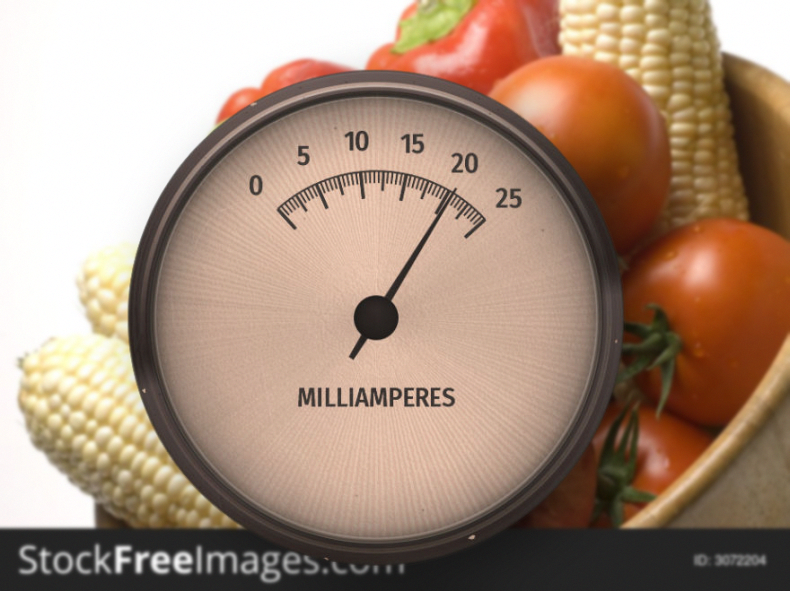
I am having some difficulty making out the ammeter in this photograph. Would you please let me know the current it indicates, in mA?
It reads 20.5 mA
